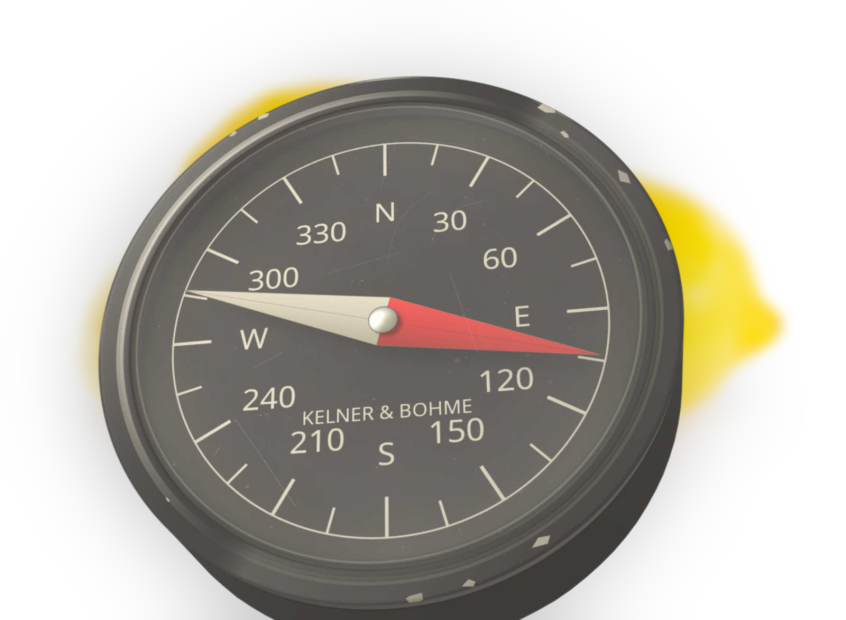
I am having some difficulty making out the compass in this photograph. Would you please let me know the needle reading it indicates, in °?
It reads 105 °
